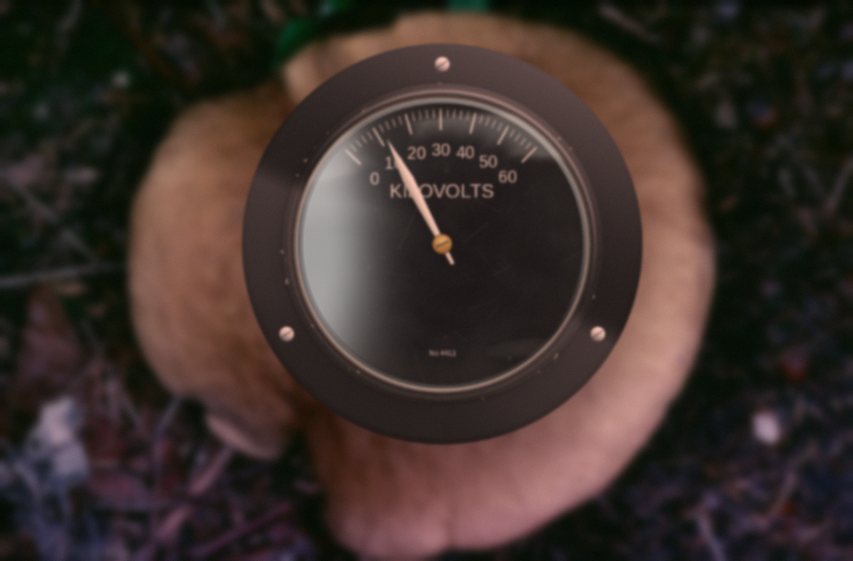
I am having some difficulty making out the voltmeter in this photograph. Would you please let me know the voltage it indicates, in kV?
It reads 12 kV
